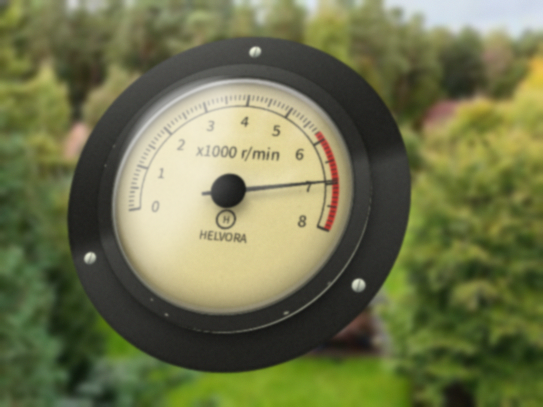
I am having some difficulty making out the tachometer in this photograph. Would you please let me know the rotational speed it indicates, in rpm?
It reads 7000 rpm
